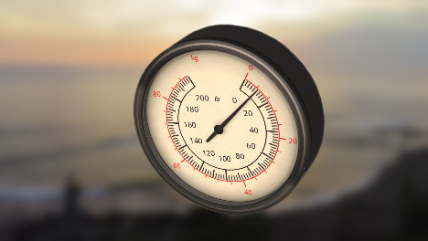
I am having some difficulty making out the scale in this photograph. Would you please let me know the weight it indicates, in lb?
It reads 10 lb
